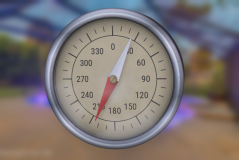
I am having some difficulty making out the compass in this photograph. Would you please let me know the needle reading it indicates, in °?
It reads 205 °
